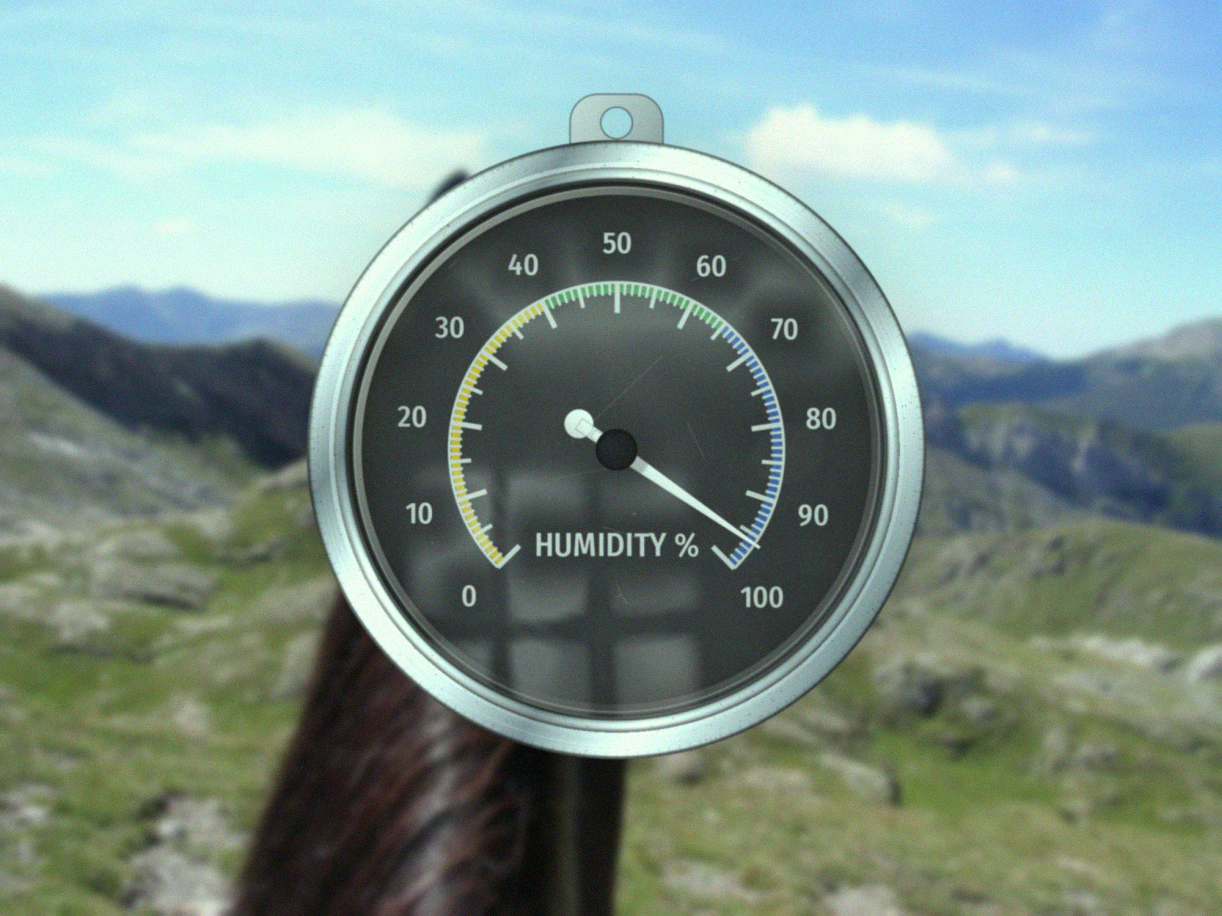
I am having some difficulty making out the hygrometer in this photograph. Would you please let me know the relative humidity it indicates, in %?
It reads 96 %
